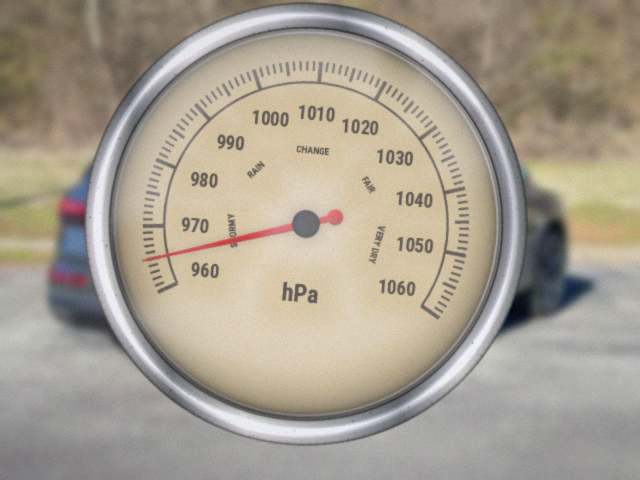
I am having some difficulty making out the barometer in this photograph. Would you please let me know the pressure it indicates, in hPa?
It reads 965 hPa
